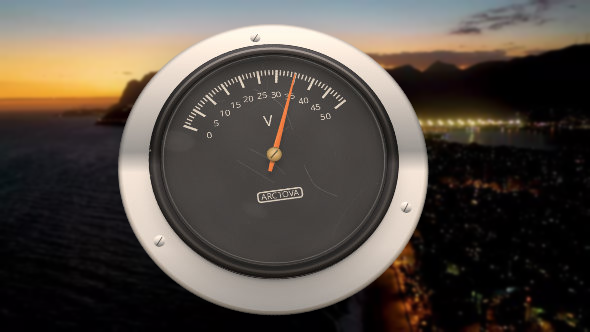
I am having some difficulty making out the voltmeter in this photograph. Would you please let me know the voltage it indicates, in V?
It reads 35 V
